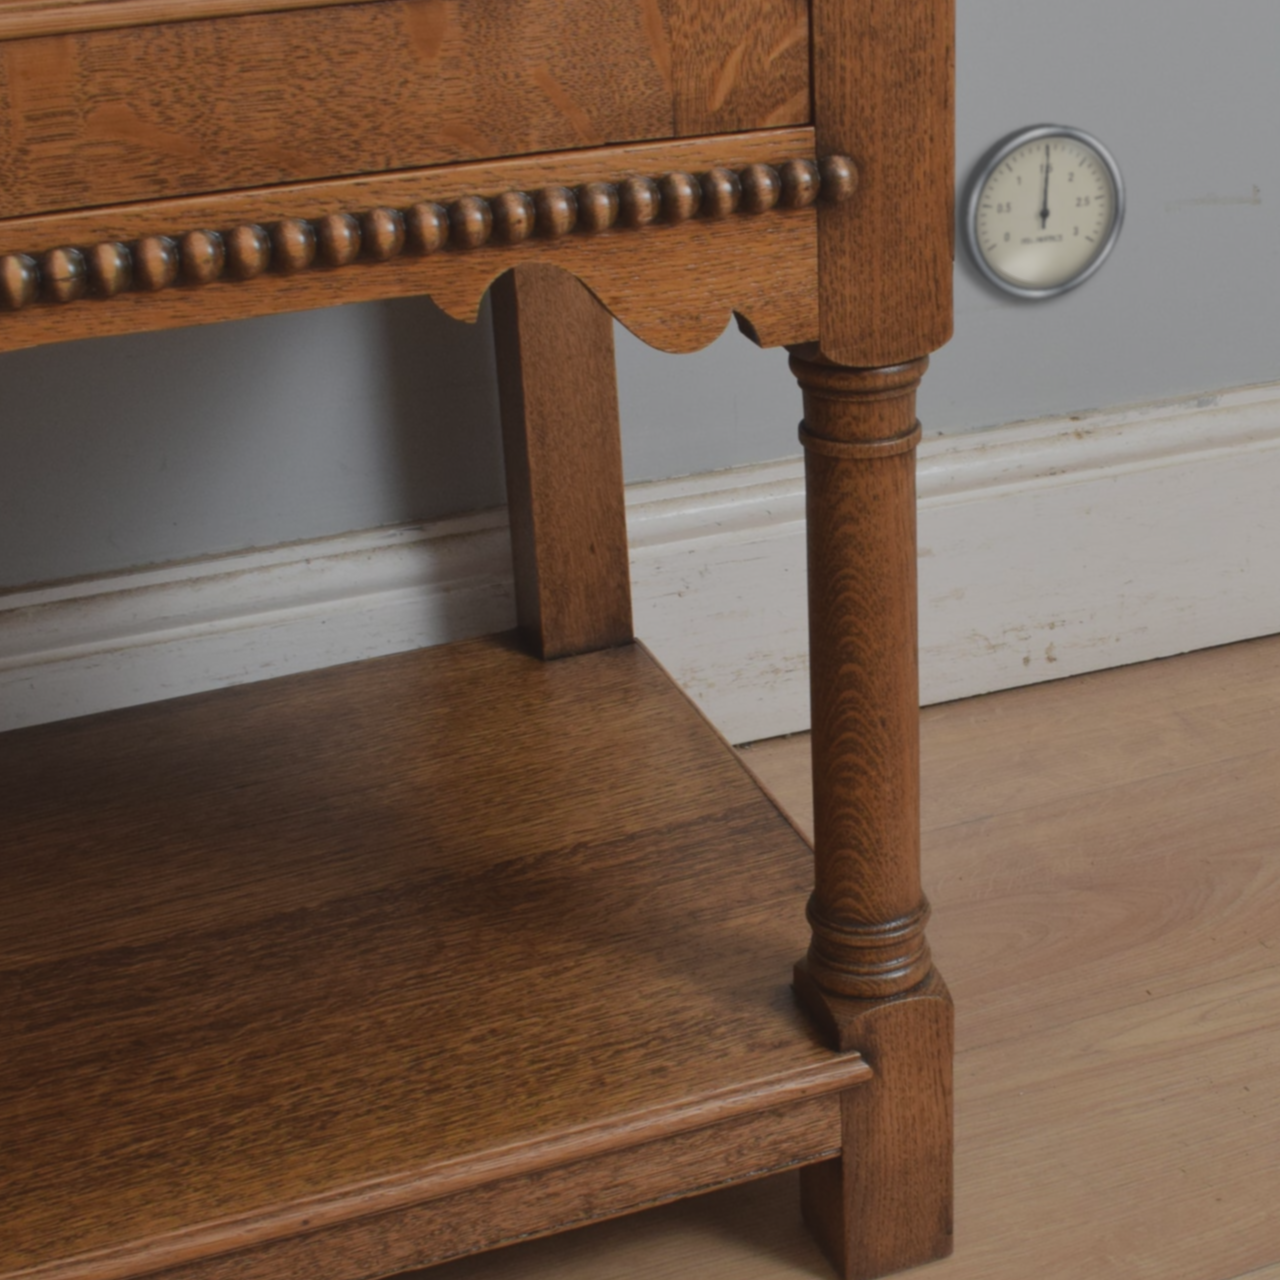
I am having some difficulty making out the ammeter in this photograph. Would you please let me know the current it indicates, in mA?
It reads 1.5 mA
